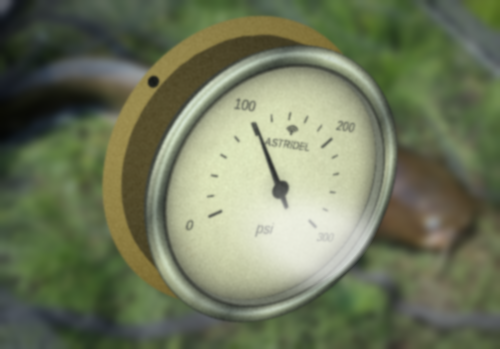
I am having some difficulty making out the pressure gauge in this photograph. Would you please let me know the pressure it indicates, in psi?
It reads 100 psi
